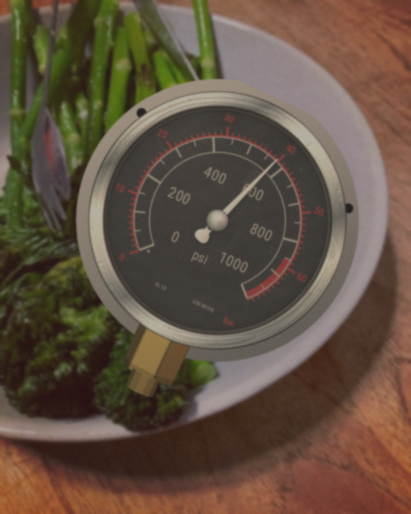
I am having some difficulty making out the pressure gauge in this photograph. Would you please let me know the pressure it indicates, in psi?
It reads 575 psi
